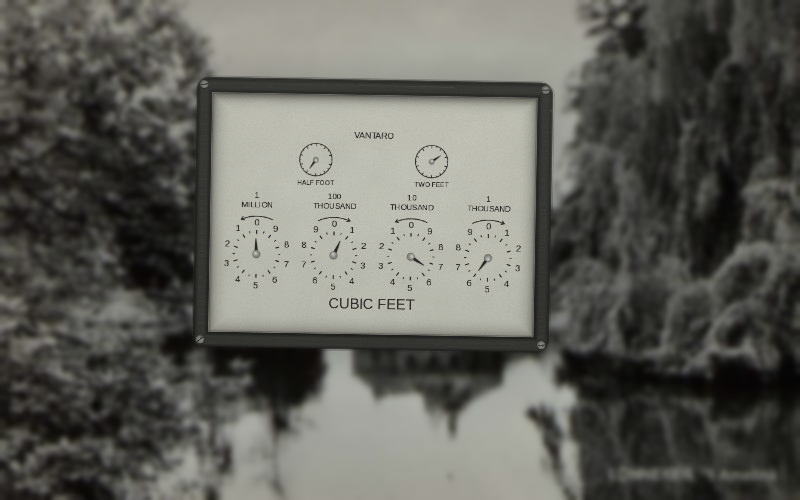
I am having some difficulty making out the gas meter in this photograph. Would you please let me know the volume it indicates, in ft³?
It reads 6600 ft³
